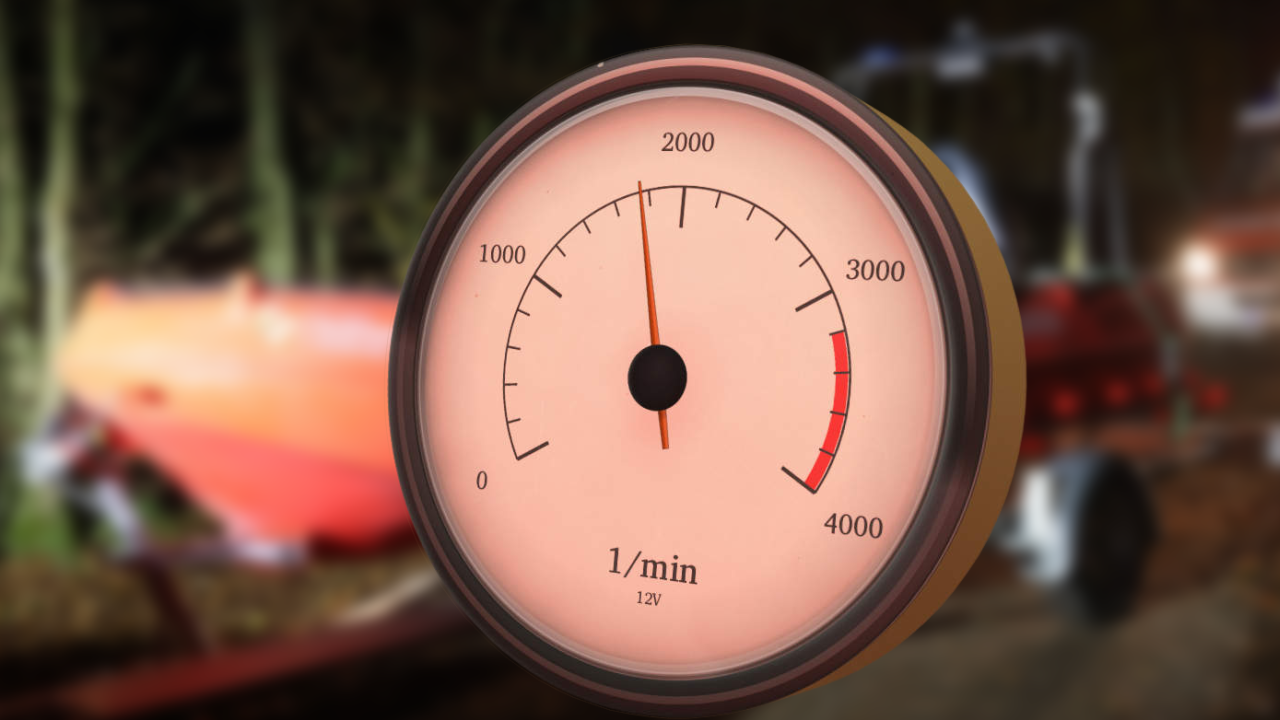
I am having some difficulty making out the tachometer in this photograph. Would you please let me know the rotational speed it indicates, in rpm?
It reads 1800 rpm
